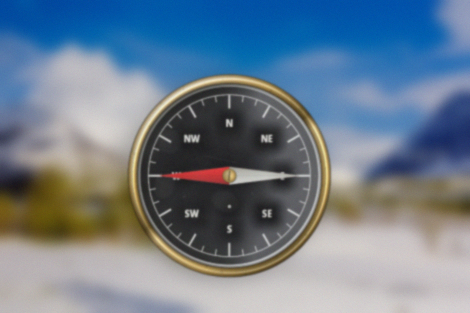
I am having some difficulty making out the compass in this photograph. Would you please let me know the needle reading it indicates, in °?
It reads 270 °
